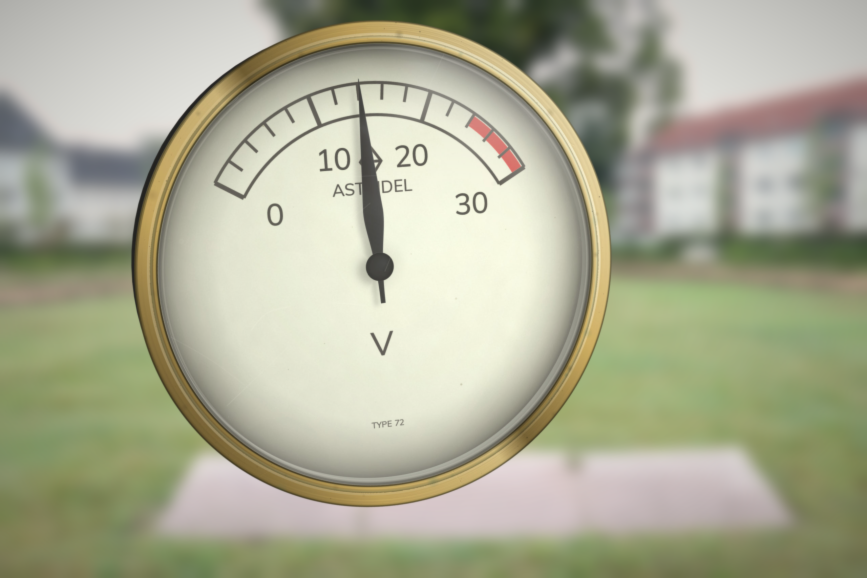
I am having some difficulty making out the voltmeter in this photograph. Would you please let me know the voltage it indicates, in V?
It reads 14 V
